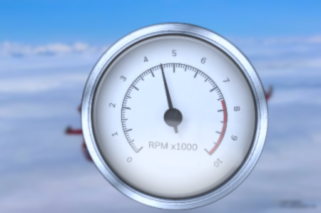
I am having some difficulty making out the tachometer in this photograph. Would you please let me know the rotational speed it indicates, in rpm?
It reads 4500 rpm
